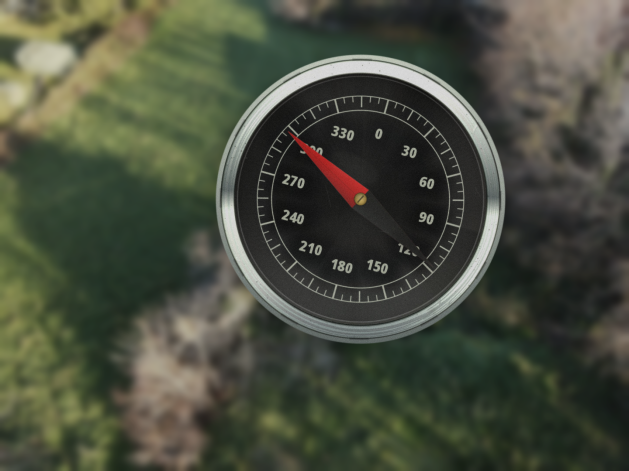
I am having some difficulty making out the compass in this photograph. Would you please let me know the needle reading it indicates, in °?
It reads 297.5 °
